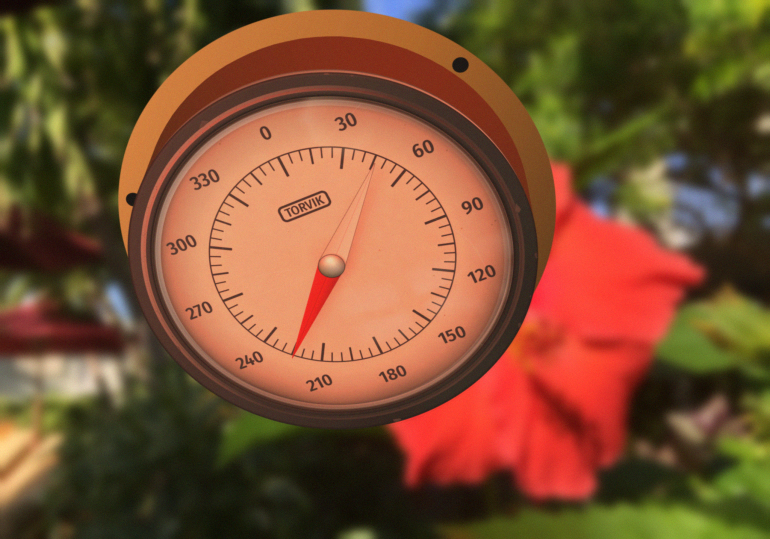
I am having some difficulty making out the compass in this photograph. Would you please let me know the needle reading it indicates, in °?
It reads 225 °
